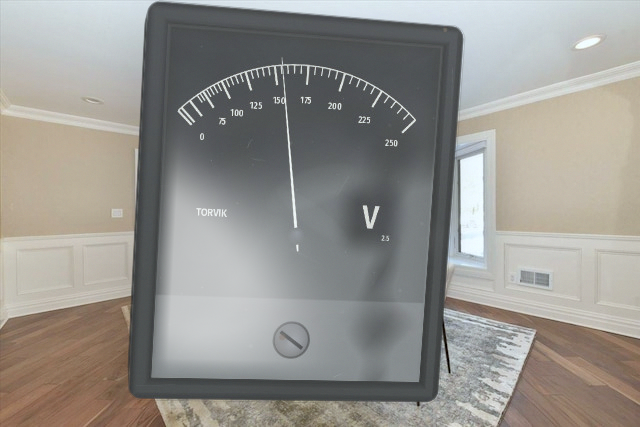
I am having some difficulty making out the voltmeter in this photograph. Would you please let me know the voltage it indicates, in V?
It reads 155 V
